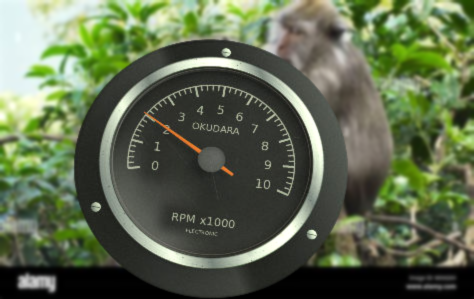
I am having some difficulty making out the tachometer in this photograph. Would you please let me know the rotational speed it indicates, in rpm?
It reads 2000 rpm
